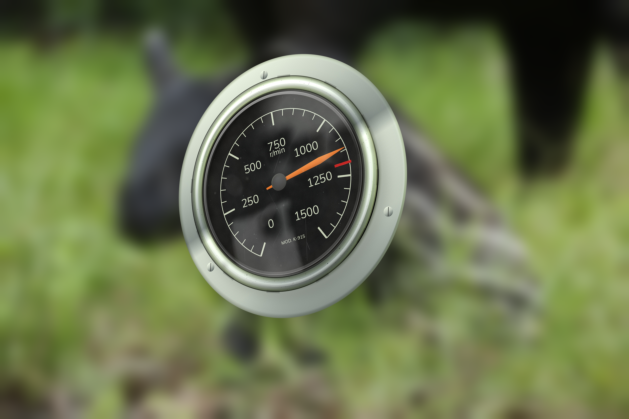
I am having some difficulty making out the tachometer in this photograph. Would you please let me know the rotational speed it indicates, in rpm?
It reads 1150 rpm
